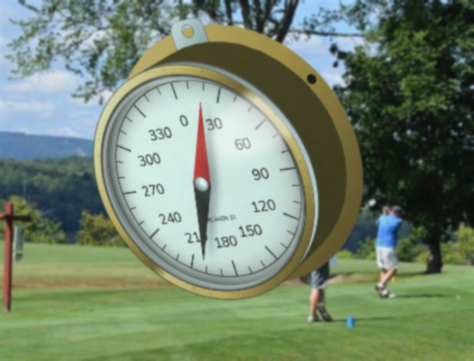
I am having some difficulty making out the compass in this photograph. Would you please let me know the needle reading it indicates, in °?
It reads 20 °
